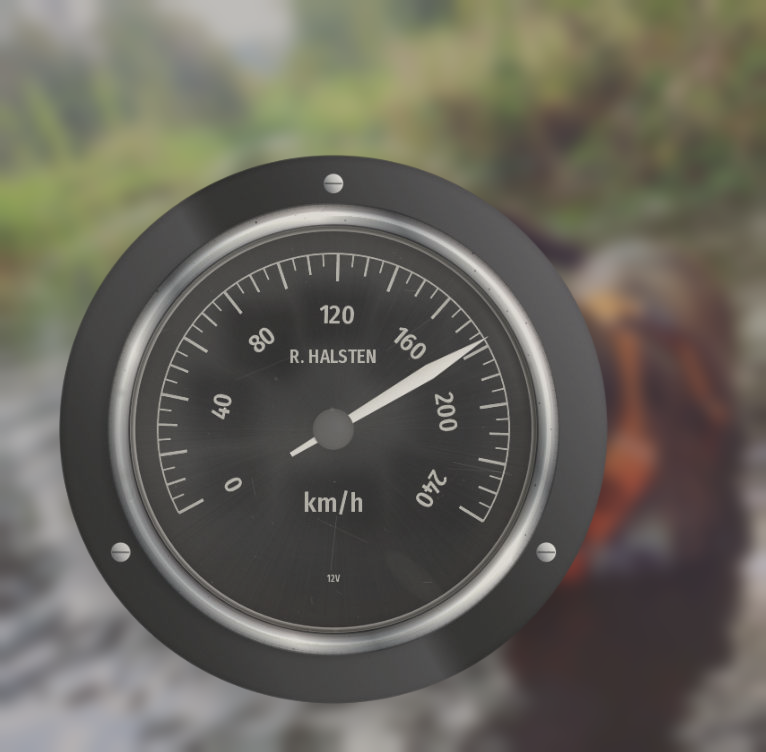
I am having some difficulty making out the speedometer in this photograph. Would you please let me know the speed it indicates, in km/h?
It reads 177.5 km/h
